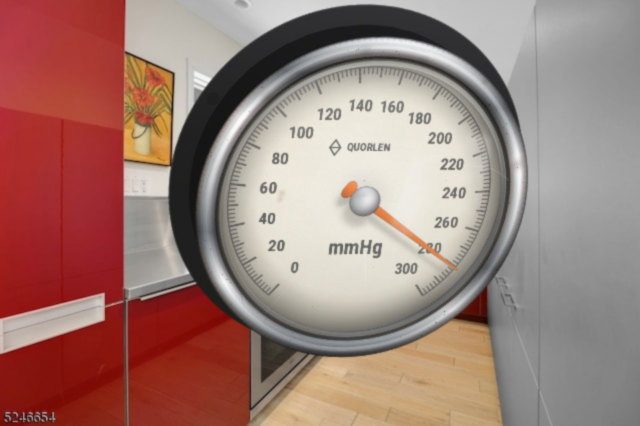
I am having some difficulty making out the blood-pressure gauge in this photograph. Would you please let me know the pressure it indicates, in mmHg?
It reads 280 mmHg
